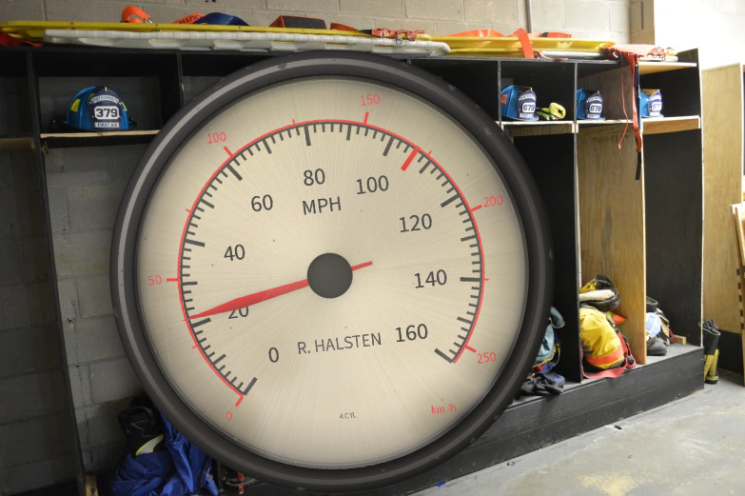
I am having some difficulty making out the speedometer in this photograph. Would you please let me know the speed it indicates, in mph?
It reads 22 mph
